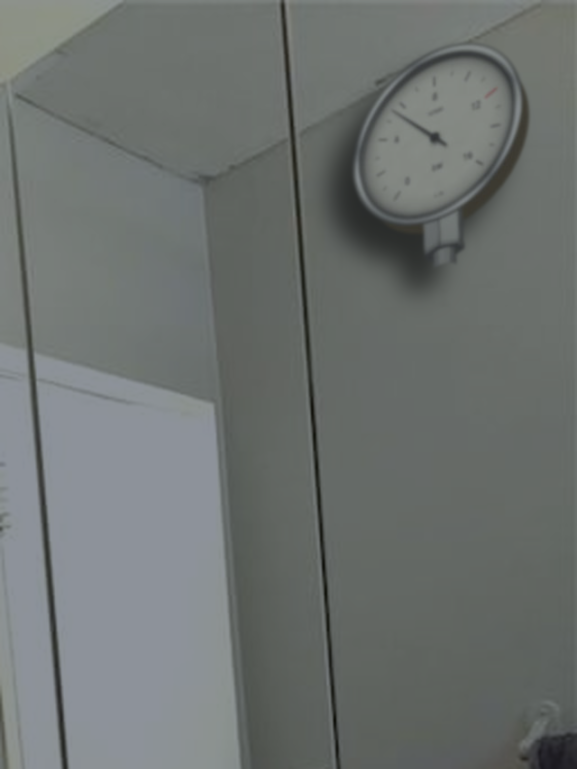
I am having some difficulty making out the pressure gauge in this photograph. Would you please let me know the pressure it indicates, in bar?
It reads 5.5 bar
